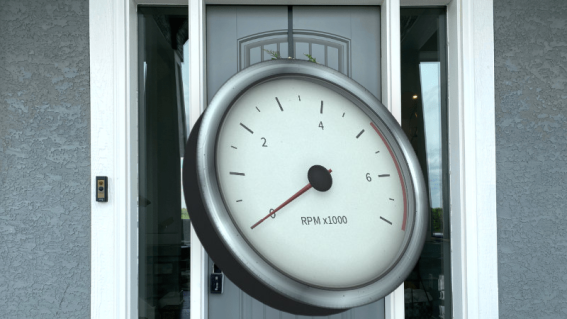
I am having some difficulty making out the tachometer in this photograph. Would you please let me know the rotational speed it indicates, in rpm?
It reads 0 rpm
